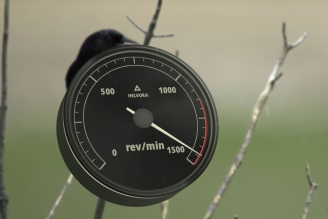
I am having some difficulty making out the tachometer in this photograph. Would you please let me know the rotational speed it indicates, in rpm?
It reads 1450 rpm
